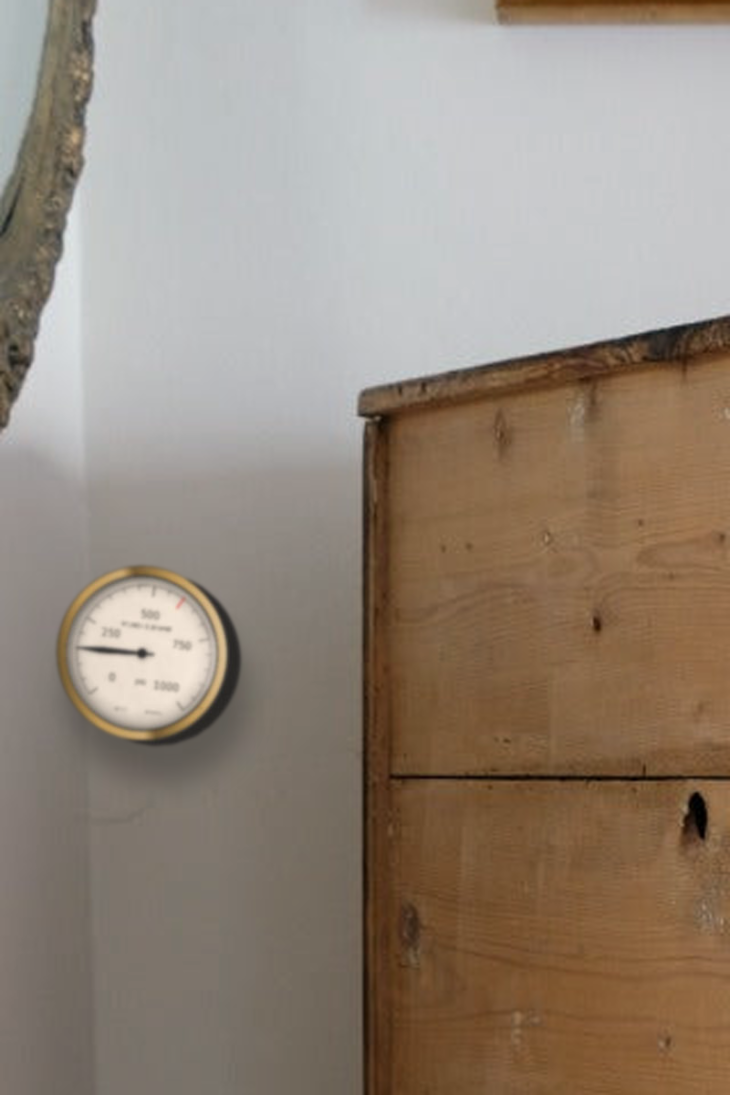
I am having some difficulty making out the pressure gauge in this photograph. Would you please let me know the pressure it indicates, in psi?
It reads 150 psi
